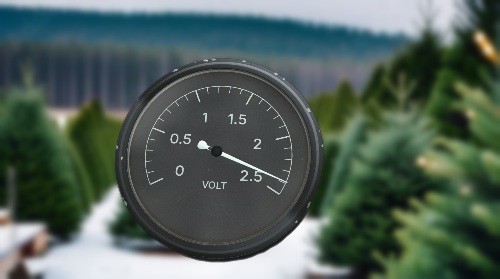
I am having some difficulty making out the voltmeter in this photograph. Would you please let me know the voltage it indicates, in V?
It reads 2.4 V
